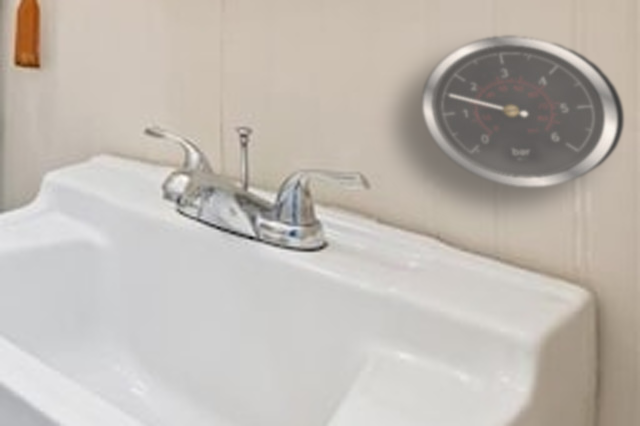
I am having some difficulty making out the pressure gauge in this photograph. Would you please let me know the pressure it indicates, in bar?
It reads 1.5 bar
